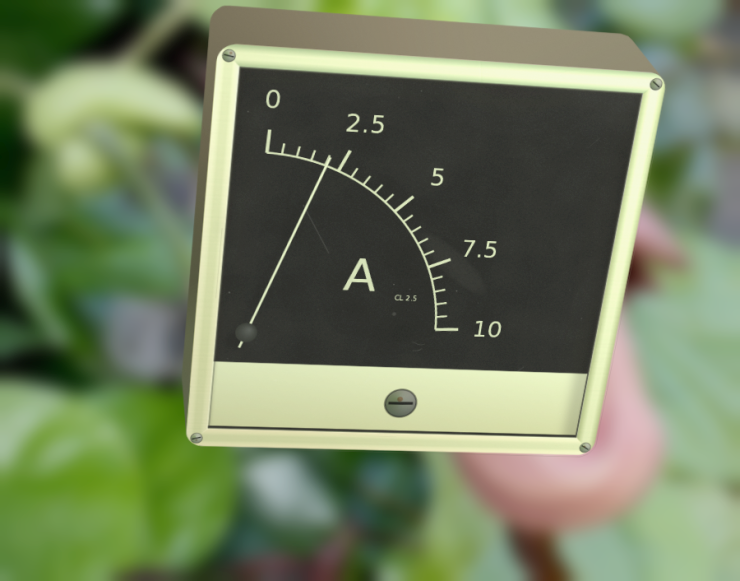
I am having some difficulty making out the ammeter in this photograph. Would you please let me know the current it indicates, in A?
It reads 2 A
